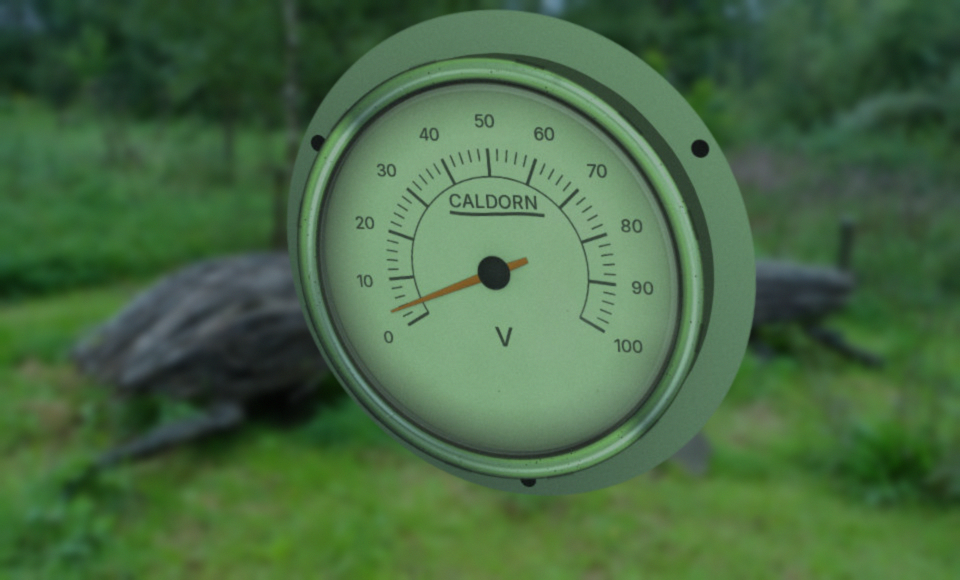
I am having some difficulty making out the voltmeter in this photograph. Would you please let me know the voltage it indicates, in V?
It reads 4 V
